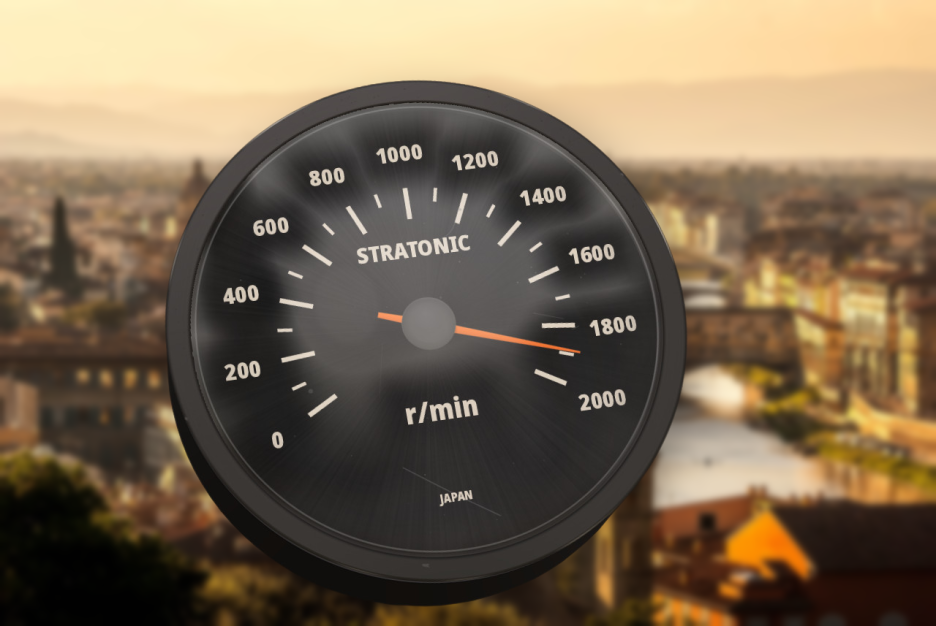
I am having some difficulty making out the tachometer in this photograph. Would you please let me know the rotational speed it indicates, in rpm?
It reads 1900 rpm
